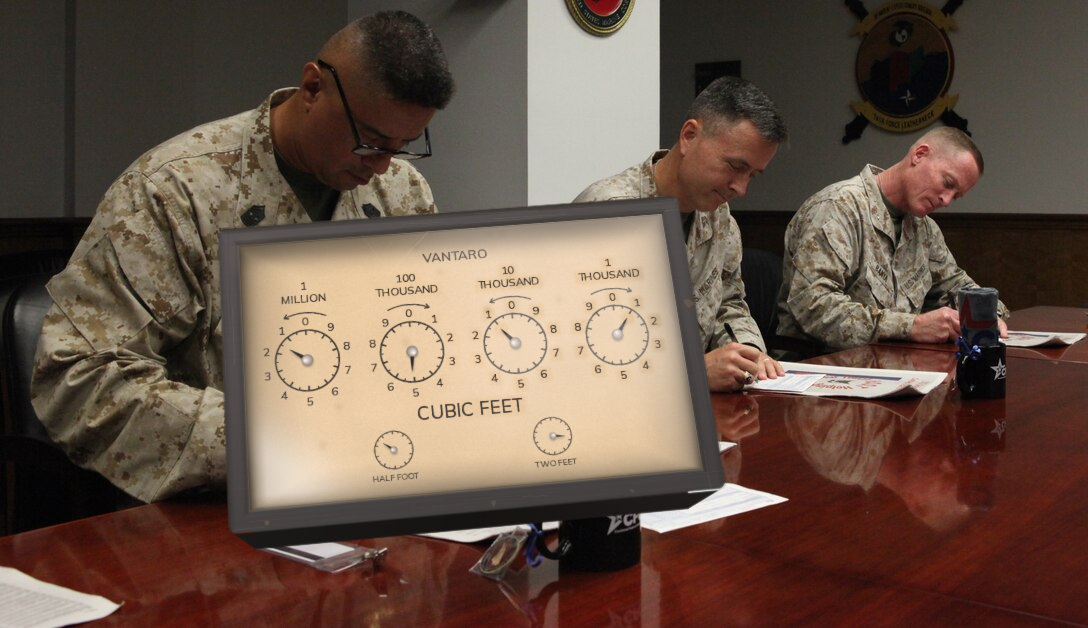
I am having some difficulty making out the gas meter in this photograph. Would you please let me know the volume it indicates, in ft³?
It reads 151100 ft³
